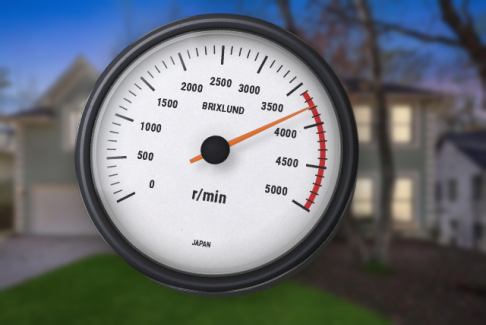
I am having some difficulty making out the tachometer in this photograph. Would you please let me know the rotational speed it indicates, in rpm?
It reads 3800 rpm
